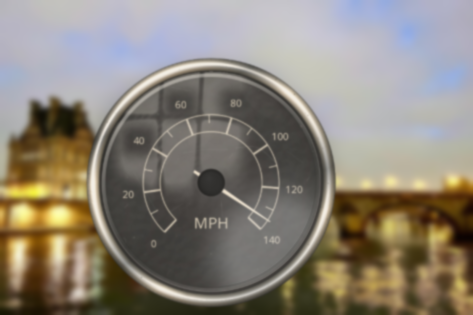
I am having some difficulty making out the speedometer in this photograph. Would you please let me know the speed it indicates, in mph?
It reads 135 mph
